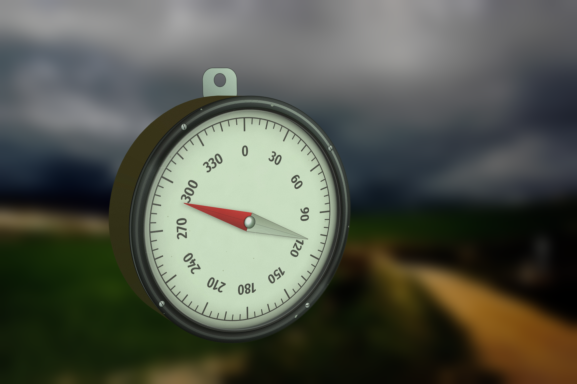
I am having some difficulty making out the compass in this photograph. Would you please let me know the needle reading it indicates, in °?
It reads 290 °
